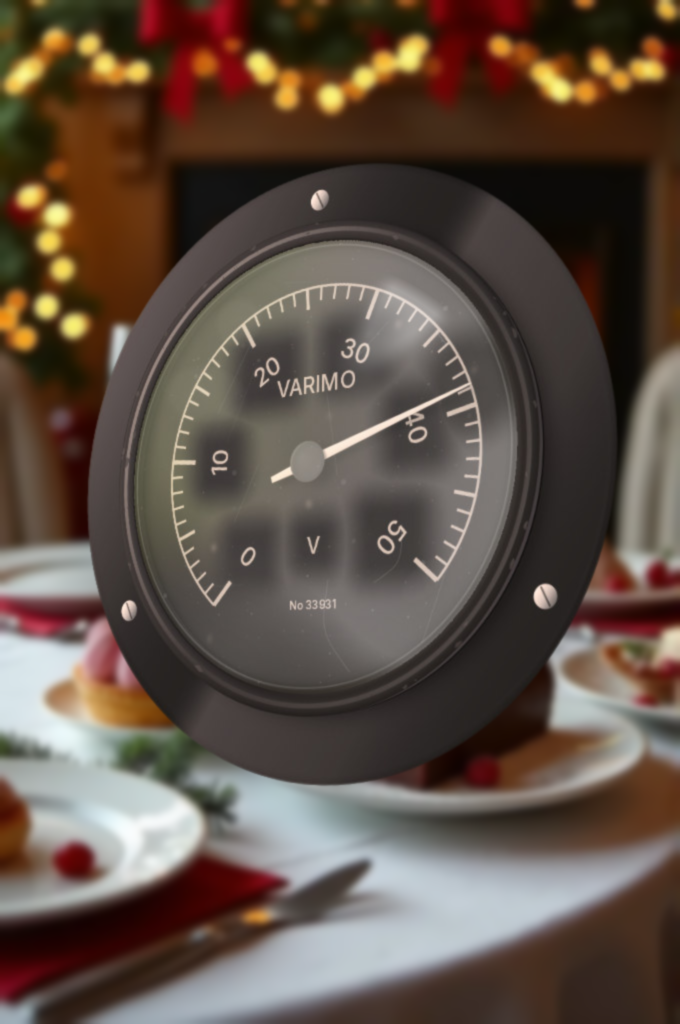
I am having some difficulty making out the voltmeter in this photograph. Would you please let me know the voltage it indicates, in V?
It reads 39 V
